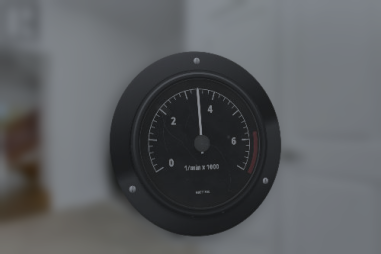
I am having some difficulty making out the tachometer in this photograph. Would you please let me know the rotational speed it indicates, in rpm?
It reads 3400 rpm
